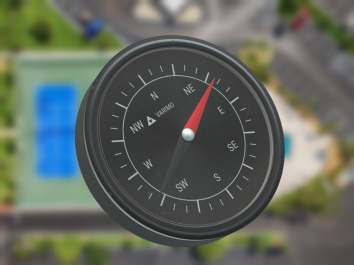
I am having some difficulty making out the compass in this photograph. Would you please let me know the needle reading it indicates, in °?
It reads 65 °
